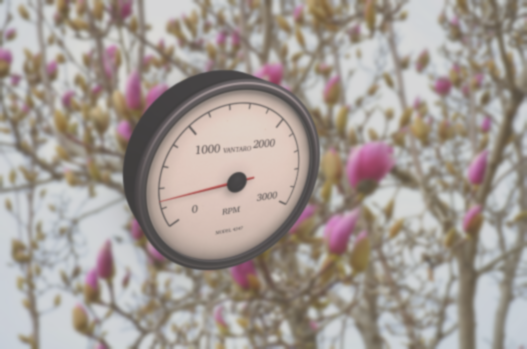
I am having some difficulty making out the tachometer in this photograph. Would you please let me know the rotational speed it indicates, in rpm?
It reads 300 rpm
